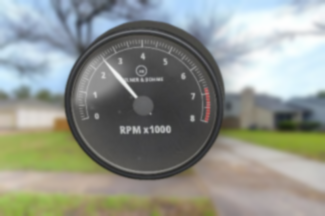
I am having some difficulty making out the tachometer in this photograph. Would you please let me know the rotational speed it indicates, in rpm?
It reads 2500 rpm
